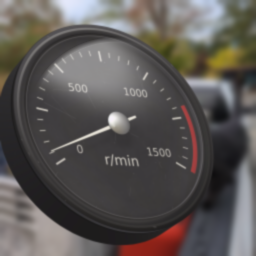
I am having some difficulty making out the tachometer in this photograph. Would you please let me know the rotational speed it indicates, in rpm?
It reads 50 rpm
